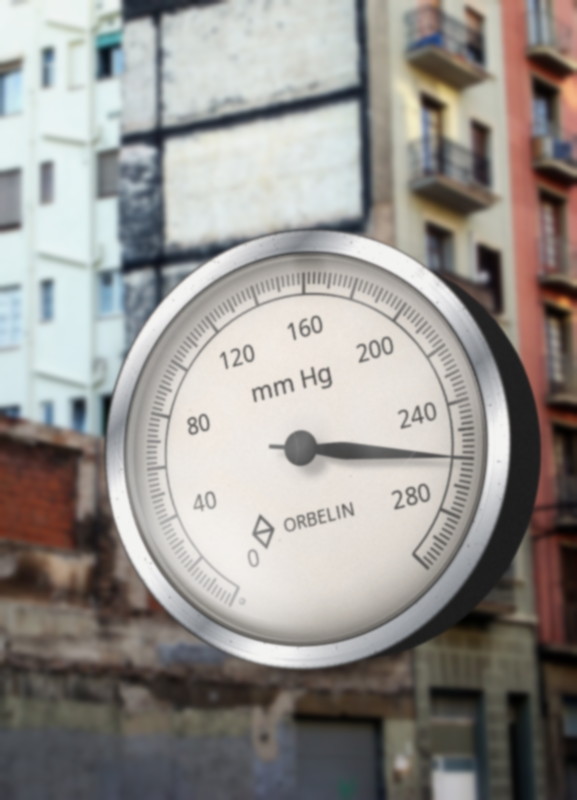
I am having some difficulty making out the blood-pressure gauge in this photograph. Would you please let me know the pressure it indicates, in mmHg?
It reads 260 mmHg
